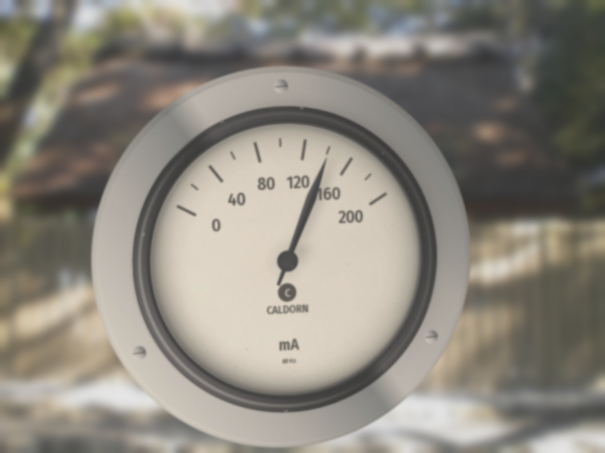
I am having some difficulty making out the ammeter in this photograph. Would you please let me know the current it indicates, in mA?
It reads 140 mA
